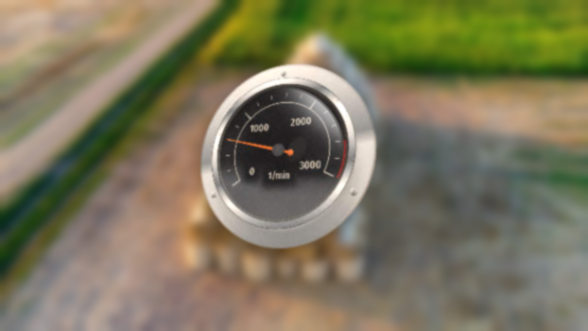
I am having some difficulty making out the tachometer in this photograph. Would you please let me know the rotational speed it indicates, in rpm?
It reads 600 rpm
